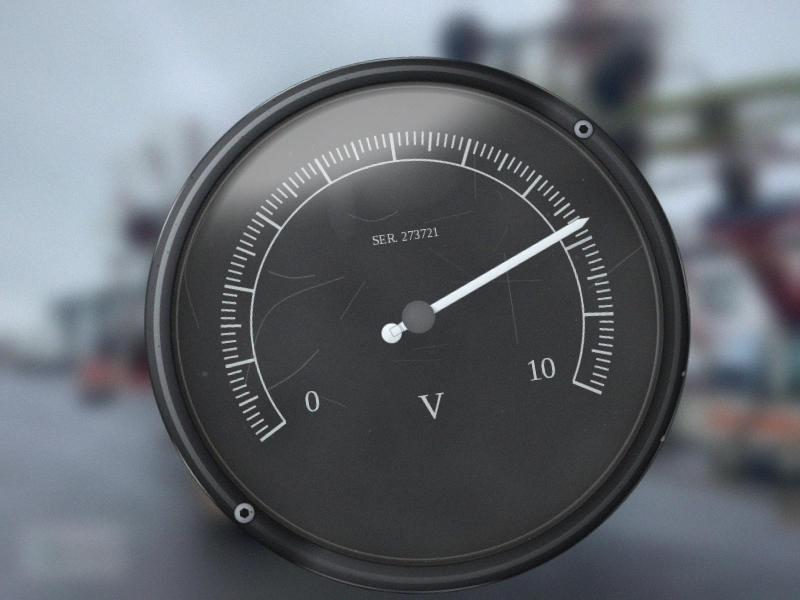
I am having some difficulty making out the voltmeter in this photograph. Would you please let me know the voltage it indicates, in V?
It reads 7.8 V
